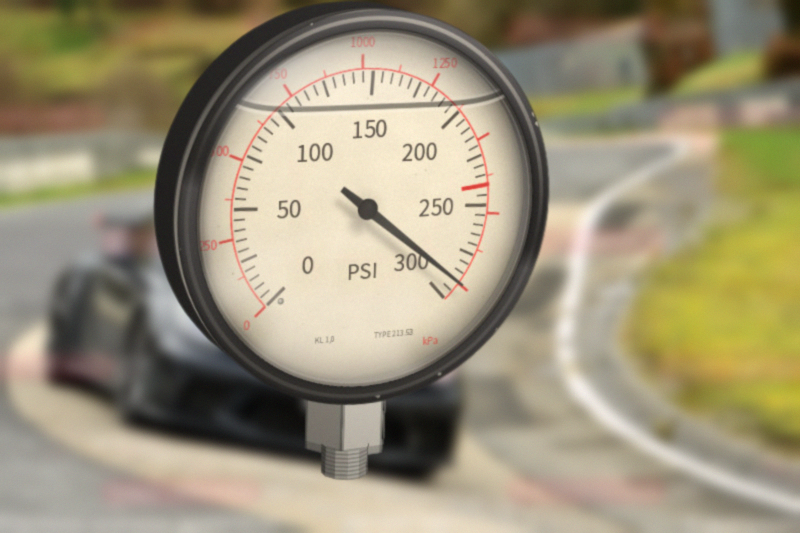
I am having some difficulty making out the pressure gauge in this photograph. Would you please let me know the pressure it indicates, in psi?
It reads 290 psi
